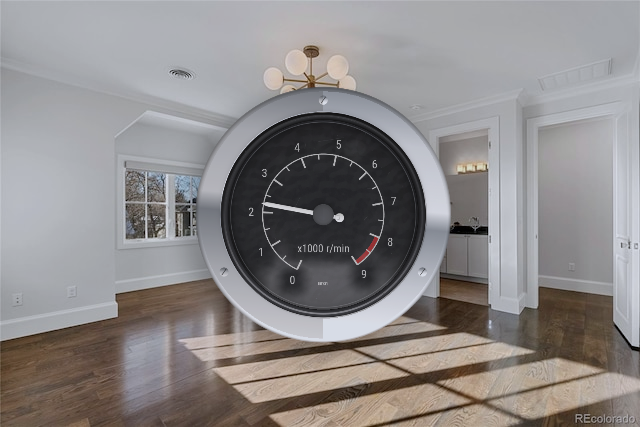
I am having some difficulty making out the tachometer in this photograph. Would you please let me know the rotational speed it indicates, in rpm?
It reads 2250 rpm
